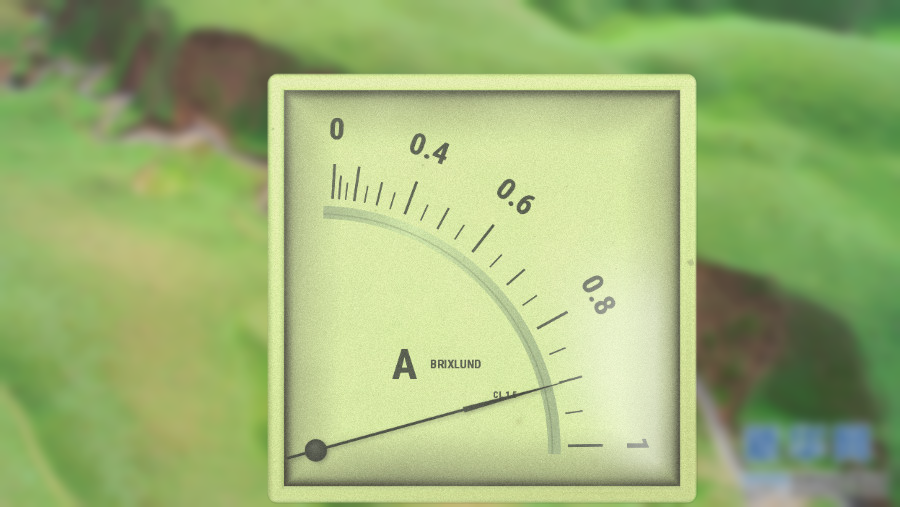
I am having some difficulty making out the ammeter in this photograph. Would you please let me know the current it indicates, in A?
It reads 0.9 A
